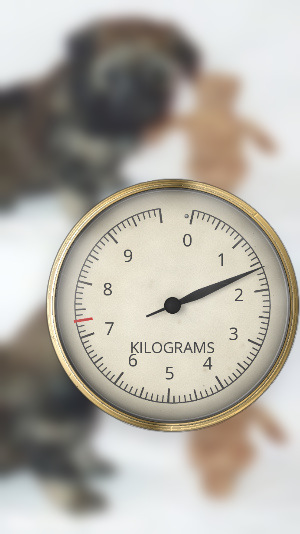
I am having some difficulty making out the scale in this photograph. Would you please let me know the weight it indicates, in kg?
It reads 1.6 kg
